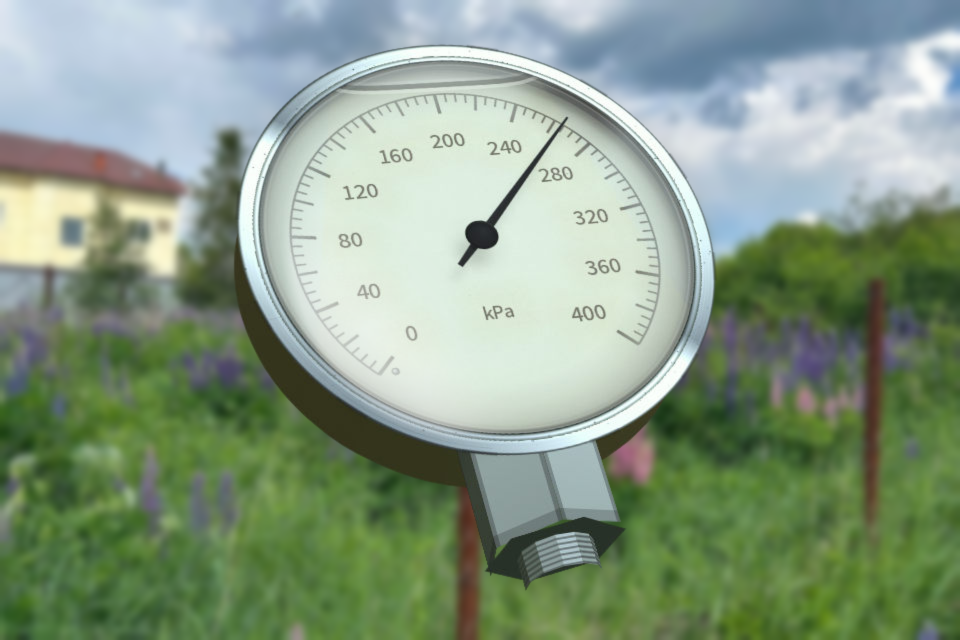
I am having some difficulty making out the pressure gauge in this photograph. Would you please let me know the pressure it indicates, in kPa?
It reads 265 kPa
